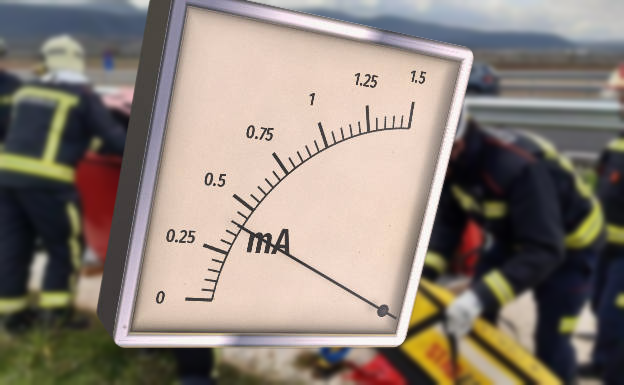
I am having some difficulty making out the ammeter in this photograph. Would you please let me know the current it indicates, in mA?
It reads 0.4 mA
